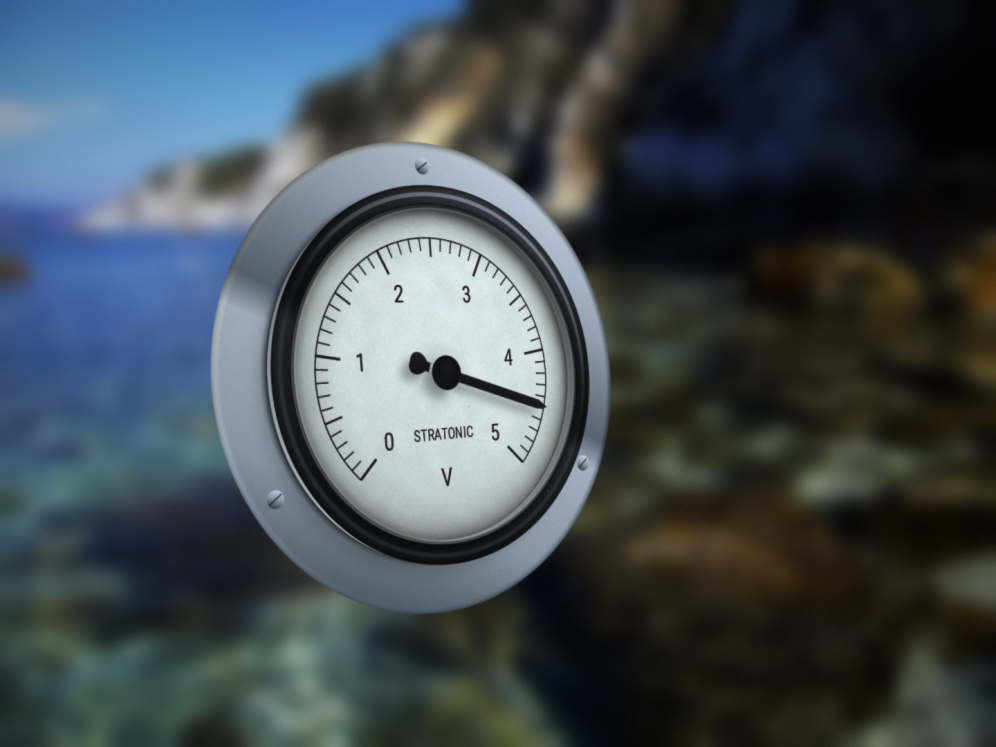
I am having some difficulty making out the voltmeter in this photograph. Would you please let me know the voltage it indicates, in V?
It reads 4.5 V
